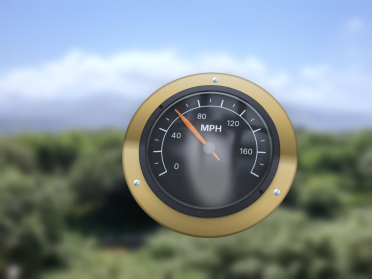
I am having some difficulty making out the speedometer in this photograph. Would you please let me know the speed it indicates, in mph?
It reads 60 mph
